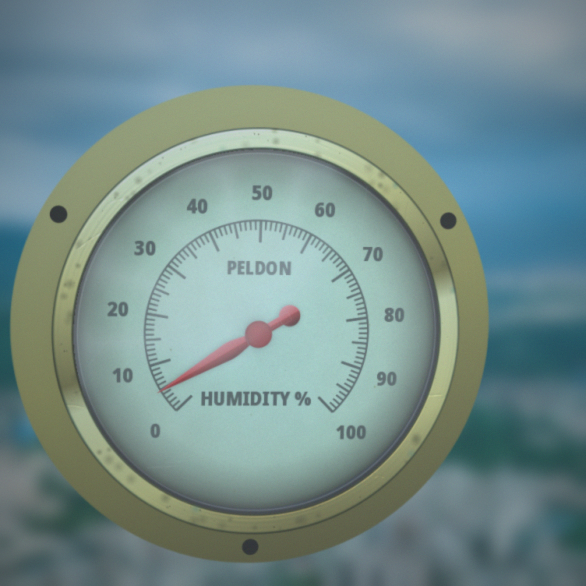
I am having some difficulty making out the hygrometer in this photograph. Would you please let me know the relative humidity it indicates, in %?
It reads 5 %
